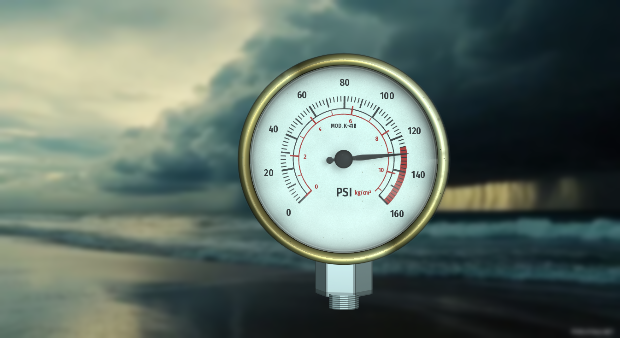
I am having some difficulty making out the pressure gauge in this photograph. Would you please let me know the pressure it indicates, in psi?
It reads 130 psi
